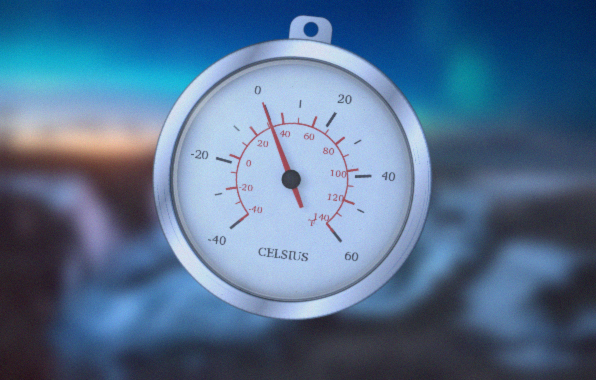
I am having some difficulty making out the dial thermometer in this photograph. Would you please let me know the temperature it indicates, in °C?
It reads 0 °C
